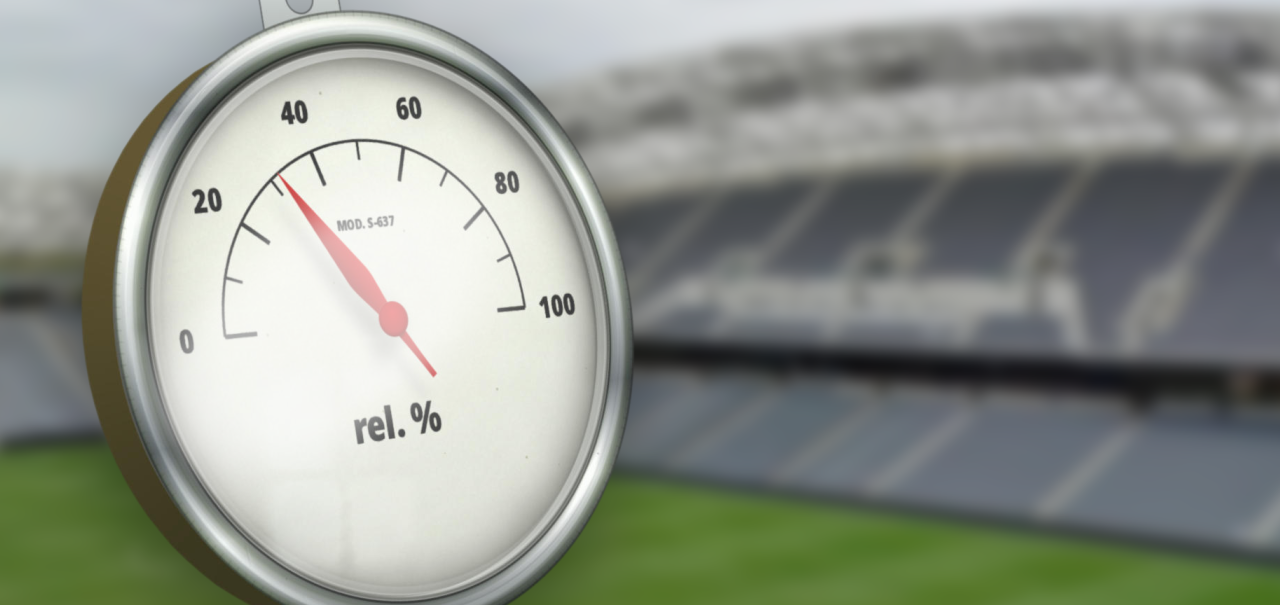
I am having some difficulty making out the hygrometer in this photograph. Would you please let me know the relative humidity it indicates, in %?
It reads 30 %
